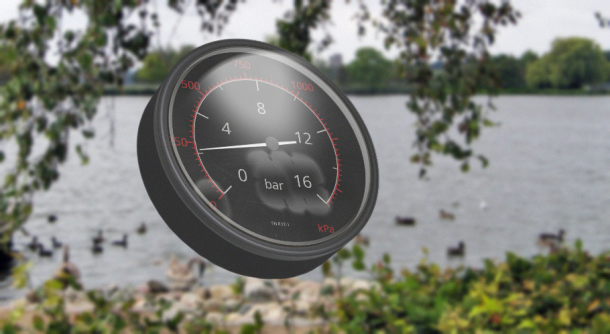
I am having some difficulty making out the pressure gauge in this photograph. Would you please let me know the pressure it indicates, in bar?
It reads 2 bar
